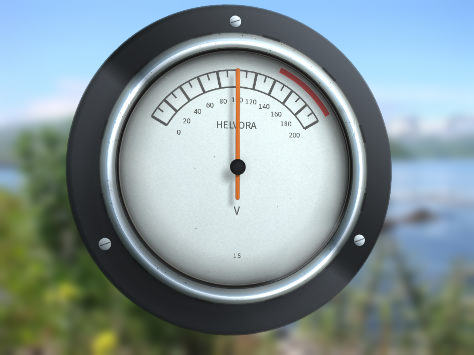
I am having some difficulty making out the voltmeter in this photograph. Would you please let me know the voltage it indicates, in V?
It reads 100 V
